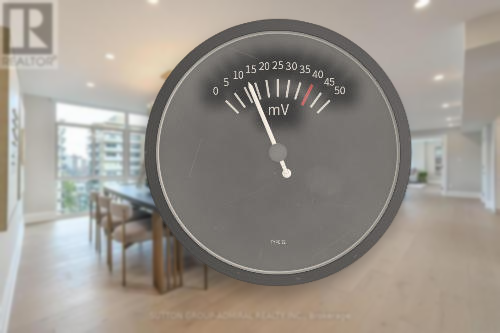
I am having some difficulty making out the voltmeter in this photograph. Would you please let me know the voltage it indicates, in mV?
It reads 12.5 mV
